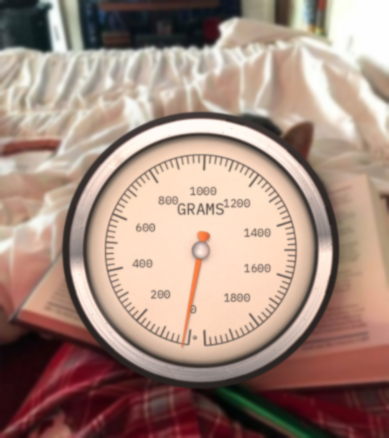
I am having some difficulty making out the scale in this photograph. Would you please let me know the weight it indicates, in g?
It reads 20 g
